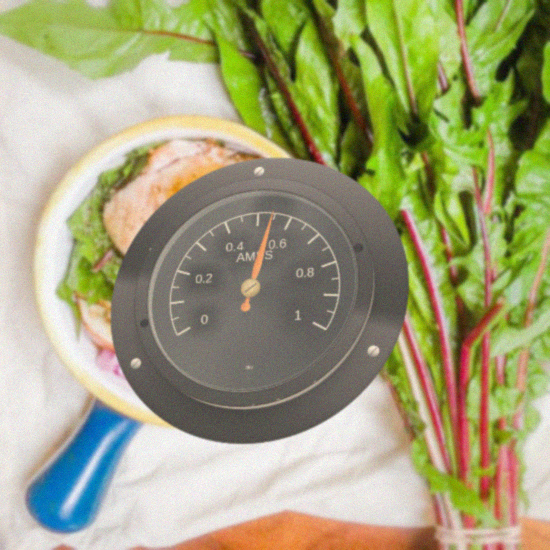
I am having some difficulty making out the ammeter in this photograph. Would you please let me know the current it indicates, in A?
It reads 0.55 A
